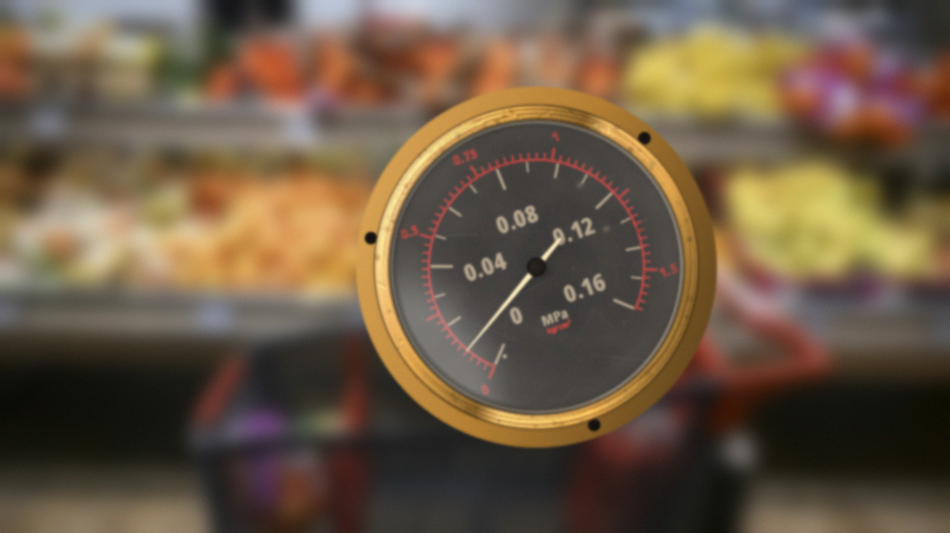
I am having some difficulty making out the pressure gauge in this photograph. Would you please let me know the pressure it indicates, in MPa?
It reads 0.01 MPa
